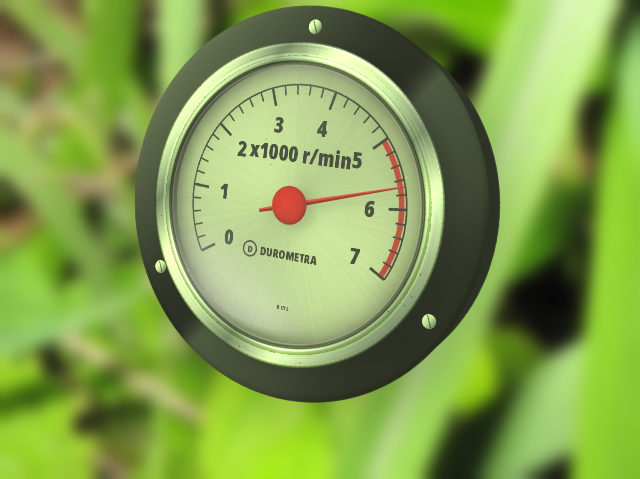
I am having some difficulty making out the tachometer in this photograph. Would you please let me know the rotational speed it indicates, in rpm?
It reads 5700 rpm
